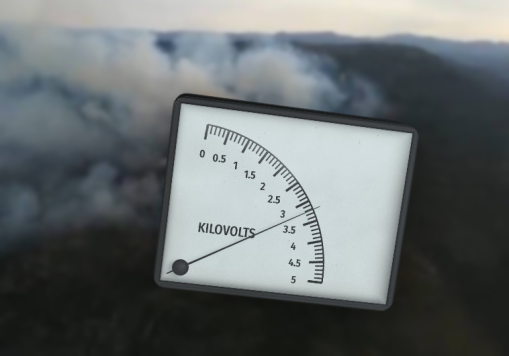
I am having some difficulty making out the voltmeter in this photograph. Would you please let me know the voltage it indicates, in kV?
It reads 3.2 kV
